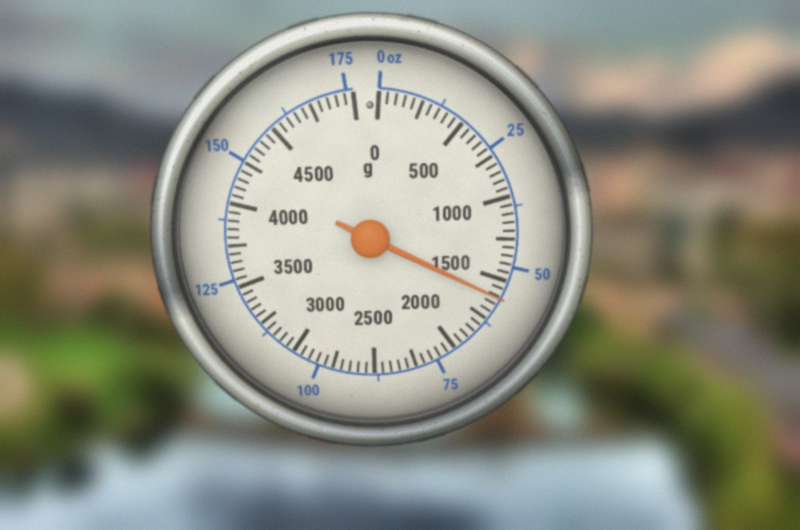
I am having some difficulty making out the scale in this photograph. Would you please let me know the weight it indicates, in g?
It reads 1600 g
